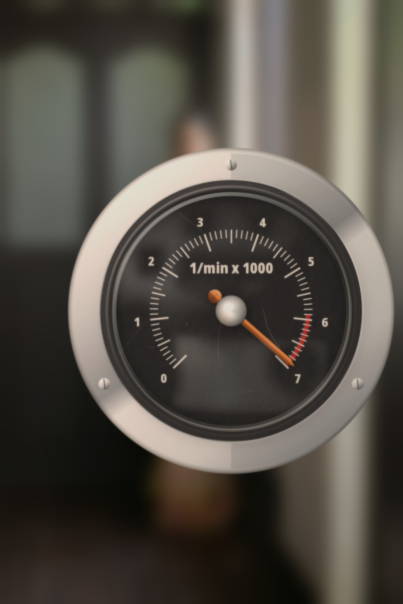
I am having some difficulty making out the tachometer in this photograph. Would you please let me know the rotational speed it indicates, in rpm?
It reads 6900 rpm
